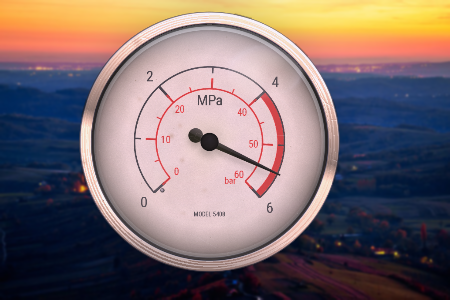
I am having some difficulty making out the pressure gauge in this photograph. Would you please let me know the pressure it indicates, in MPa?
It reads 5.5 MPa
